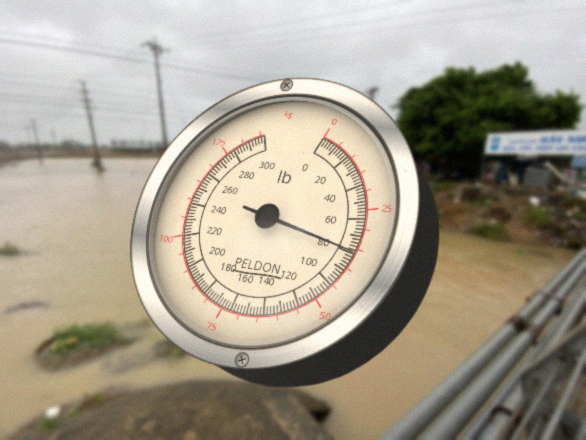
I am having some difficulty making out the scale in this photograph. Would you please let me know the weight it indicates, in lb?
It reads 80 lb
